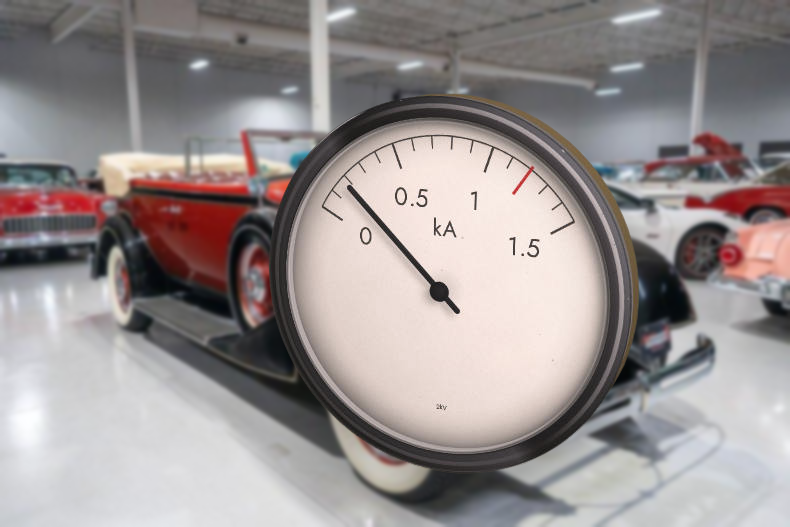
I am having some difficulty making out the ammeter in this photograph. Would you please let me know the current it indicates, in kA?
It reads 0.2 kA
